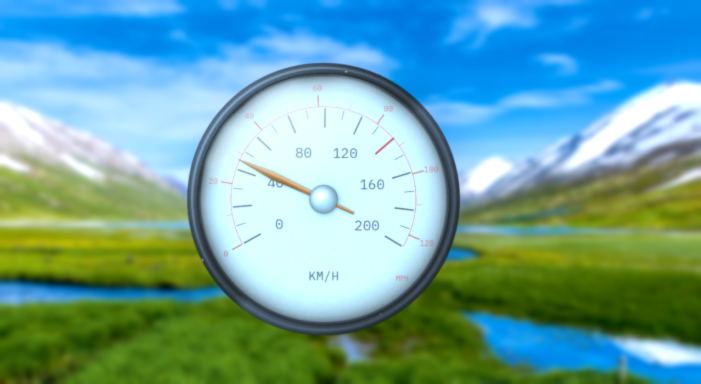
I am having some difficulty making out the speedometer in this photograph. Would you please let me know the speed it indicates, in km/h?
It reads 45 km/h
